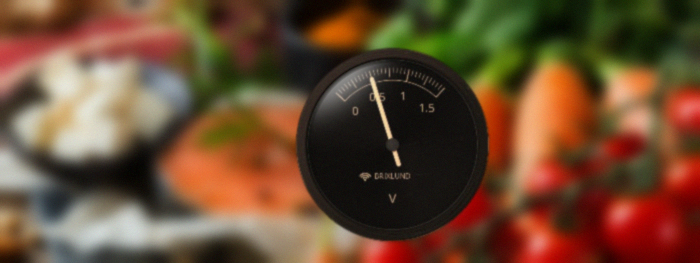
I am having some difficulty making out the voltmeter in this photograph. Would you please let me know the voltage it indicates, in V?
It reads 0.5 V
